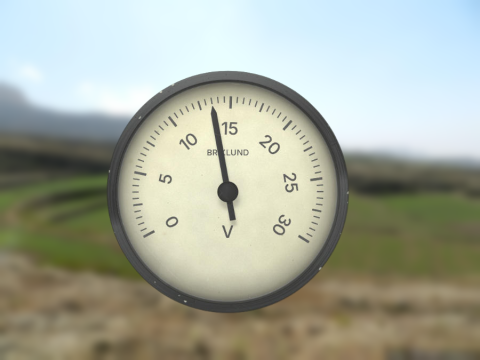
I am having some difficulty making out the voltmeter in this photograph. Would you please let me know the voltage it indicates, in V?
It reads 13.5 V
